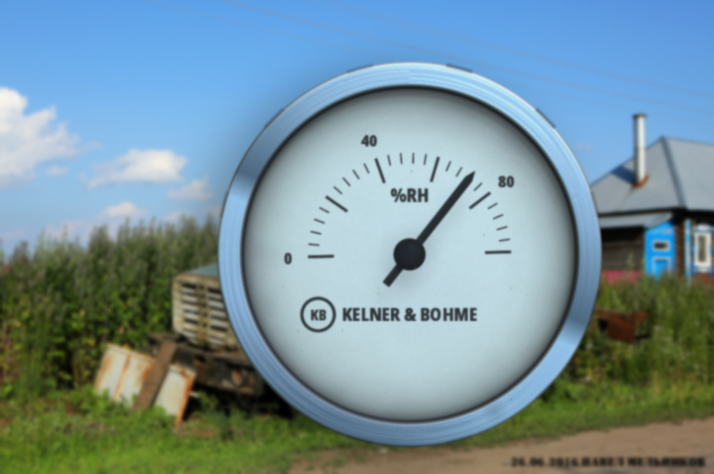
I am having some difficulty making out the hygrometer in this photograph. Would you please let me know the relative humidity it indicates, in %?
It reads 72 %
